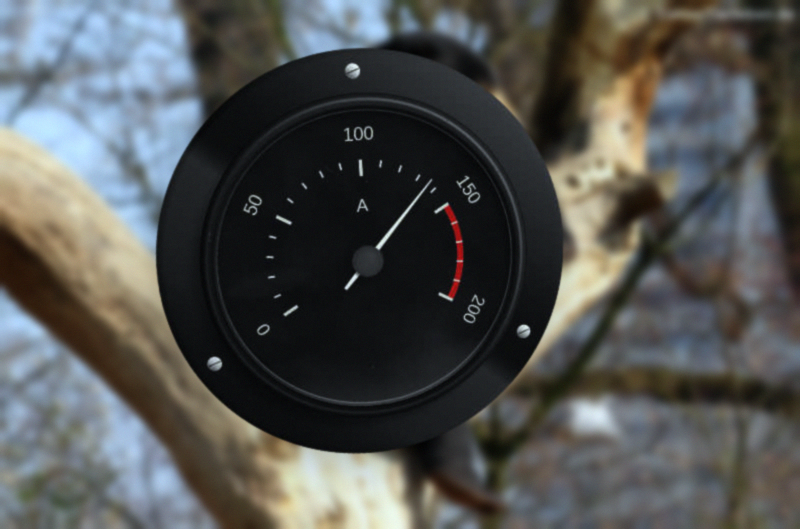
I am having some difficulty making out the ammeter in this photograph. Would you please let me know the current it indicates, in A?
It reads 135 A
